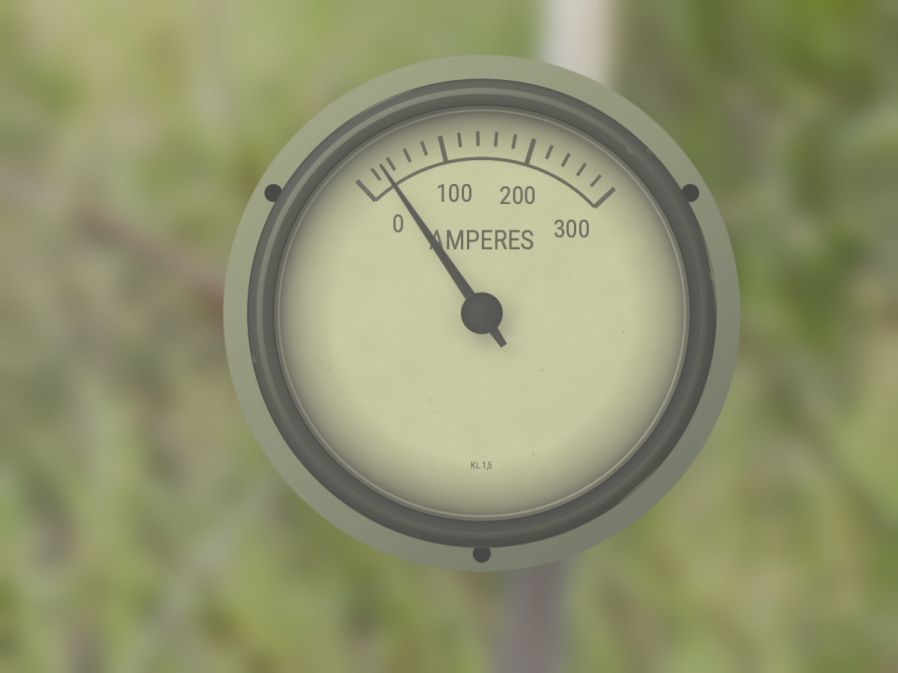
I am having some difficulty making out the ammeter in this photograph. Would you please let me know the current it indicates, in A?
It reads 30 A
